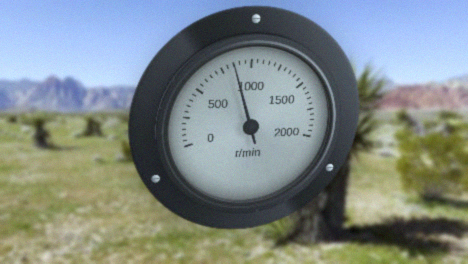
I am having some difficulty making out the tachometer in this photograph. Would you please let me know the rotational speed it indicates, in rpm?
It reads 850 rpm
